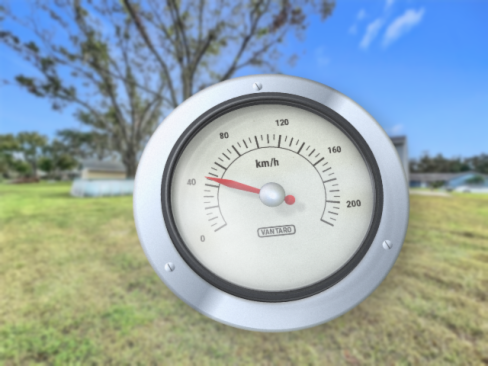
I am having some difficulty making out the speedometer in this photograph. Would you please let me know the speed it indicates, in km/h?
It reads 45 km/h
